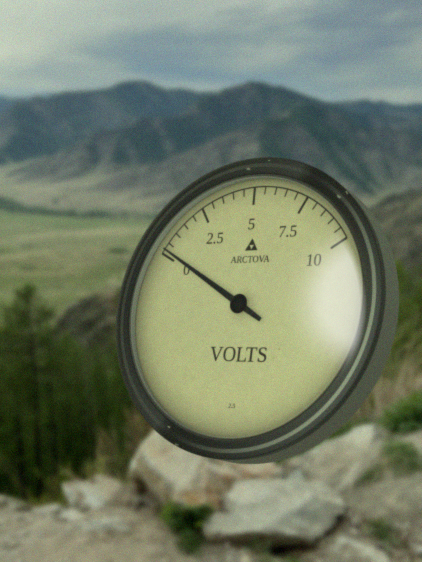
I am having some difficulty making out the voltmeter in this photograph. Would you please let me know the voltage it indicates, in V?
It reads 0.25 V
